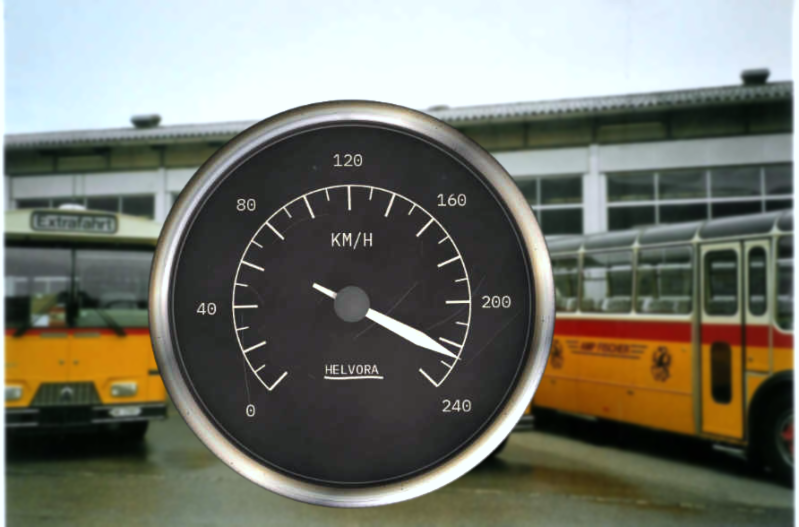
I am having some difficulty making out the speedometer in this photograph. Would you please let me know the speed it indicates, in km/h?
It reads 225 km/h
